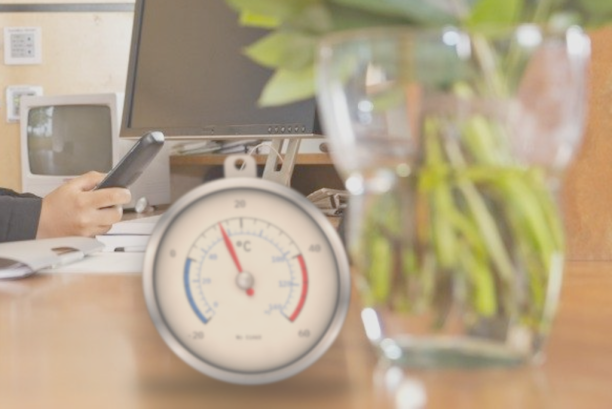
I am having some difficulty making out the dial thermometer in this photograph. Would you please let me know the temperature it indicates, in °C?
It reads 14 °C
